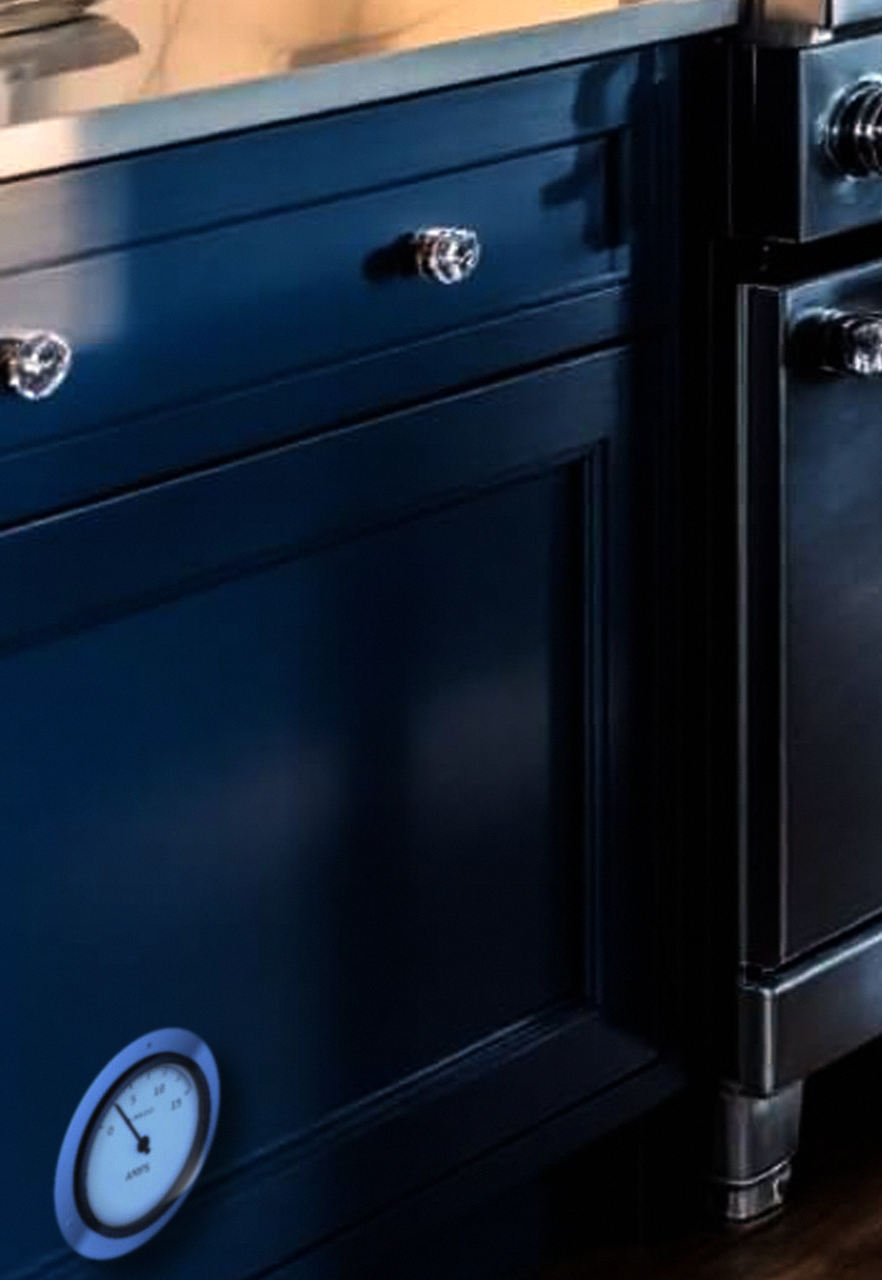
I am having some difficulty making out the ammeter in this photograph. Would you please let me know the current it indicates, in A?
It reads 2.5 A
